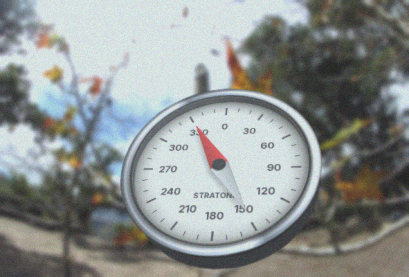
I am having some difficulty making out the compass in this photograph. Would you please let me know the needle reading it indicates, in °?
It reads 330 °
